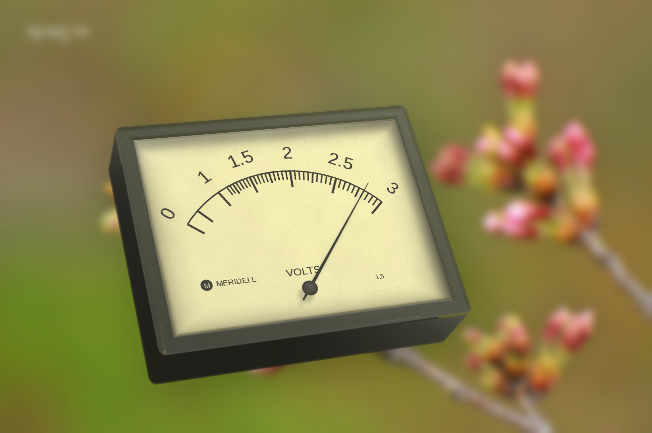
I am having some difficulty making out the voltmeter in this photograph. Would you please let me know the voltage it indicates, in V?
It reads 2.8 V
